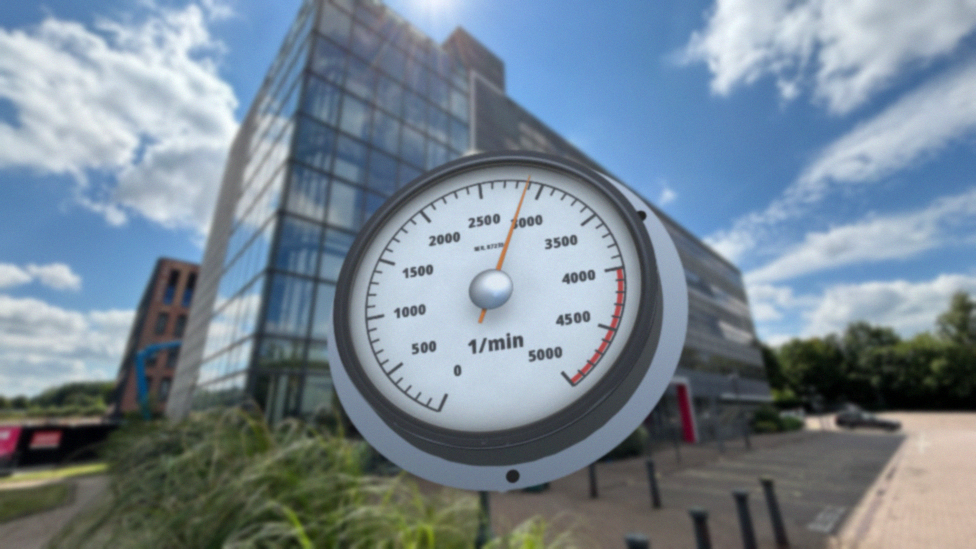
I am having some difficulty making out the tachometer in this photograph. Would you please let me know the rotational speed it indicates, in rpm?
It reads 2900 rpm
